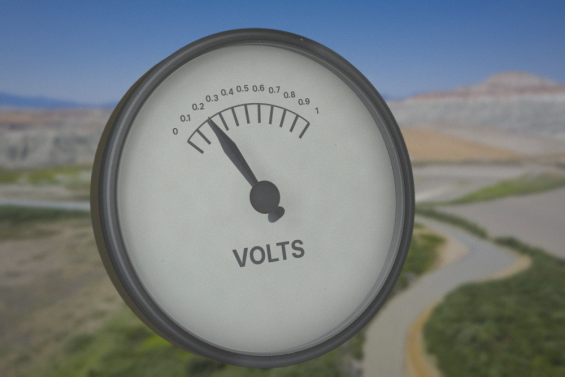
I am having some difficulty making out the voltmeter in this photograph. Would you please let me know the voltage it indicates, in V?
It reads 0.2 V
